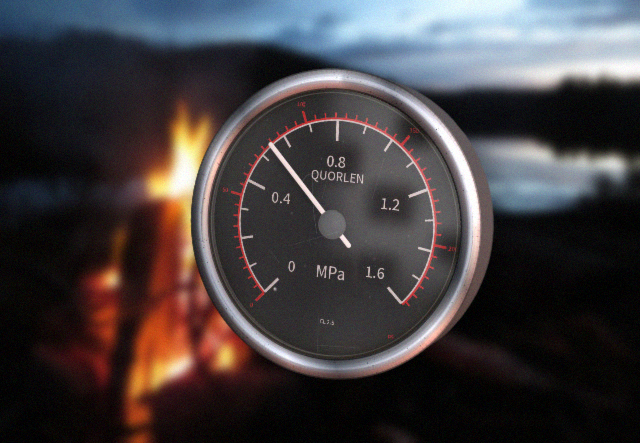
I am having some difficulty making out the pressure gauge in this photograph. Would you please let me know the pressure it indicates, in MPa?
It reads 0.55 MPa
